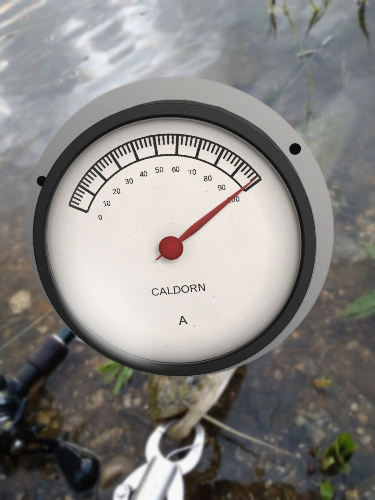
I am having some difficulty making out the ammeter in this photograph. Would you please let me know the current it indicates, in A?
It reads 98 A
